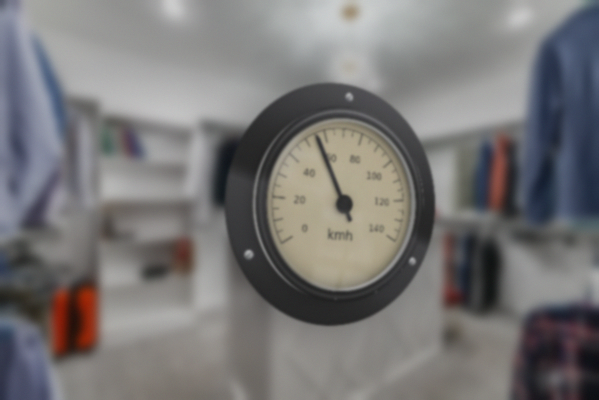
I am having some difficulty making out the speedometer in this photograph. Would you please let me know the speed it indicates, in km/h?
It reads 55 km/h
